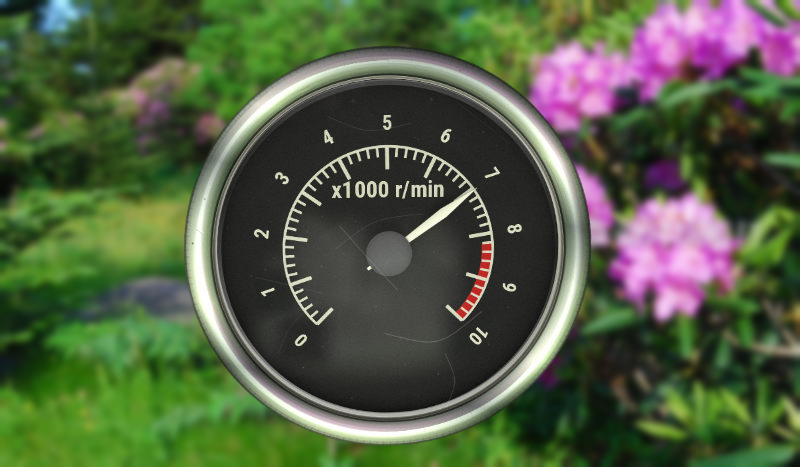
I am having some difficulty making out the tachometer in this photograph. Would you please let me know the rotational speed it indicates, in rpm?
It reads 7000 rpm
